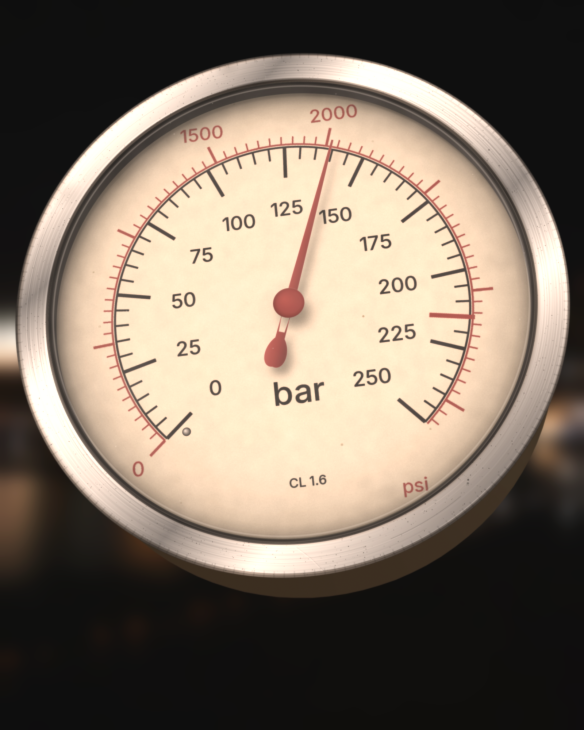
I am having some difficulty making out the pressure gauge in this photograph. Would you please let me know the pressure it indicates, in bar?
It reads 140 bar
